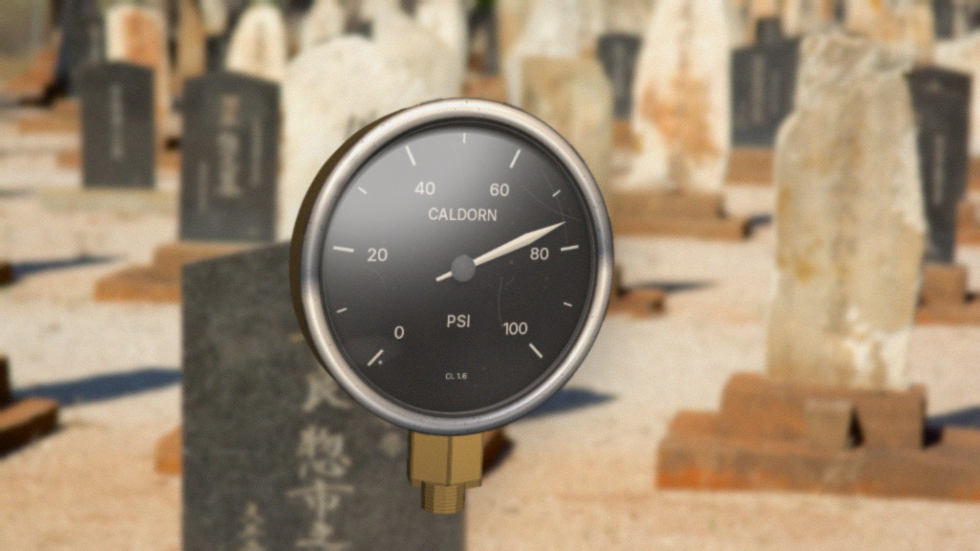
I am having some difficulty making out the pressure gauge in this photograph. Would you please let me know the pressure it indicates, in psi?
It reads 75 psi
